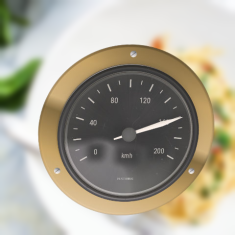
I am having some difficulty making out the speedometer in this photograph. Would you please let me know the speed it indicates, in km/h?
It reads 160 km/h
